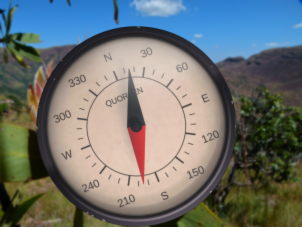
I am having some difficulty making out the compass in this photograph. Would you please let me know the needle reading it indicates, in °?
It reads 195 °
